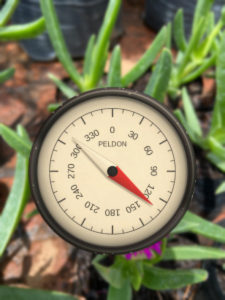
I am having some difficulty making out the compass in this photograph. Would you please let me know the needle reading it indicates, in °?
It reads 130 °
